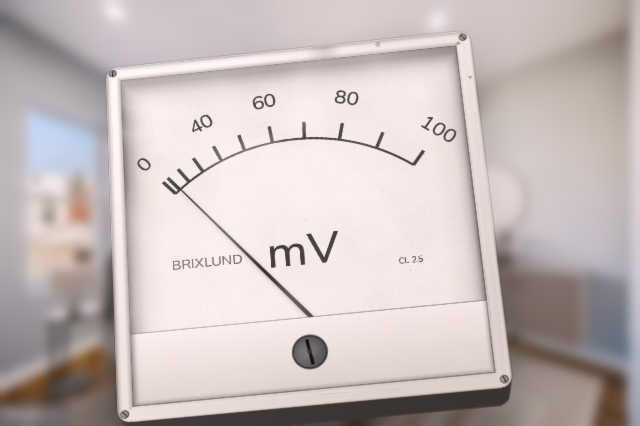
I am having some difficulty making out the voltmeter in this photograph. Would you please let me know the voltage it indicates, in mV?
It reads 10 mV
